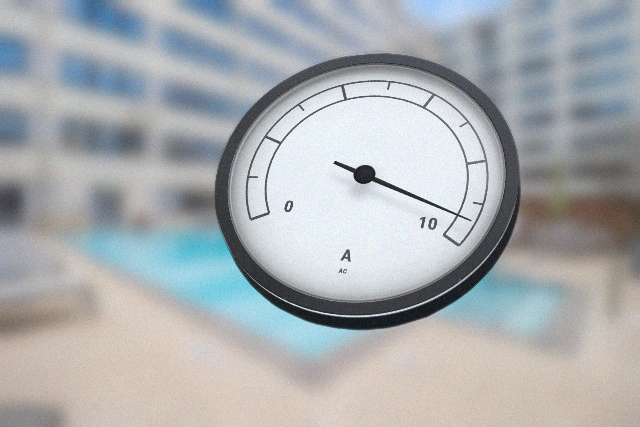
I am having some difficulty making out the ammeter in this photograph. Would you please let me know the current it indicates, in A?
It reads 9.5 A
